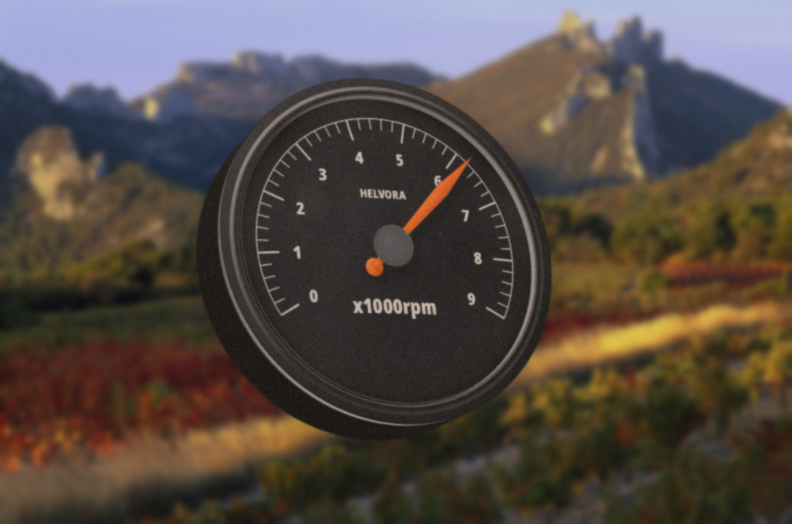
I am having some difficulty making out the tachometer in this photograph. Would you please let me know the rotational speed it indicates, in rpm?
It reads 6200 rpm
